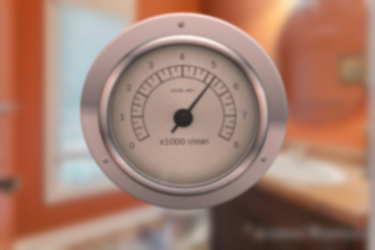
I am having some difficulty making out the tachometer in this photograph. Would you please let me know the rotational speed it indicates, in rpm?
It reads 5250 rpm
